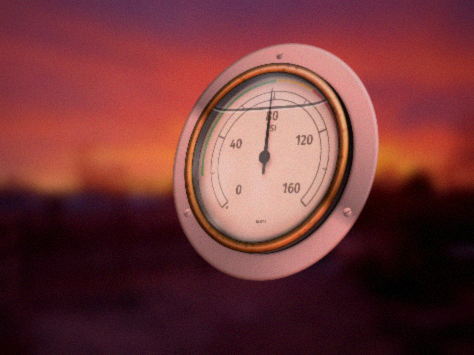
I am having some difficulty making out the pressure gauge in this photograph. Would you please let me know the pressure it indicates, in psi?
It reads 80 psi
